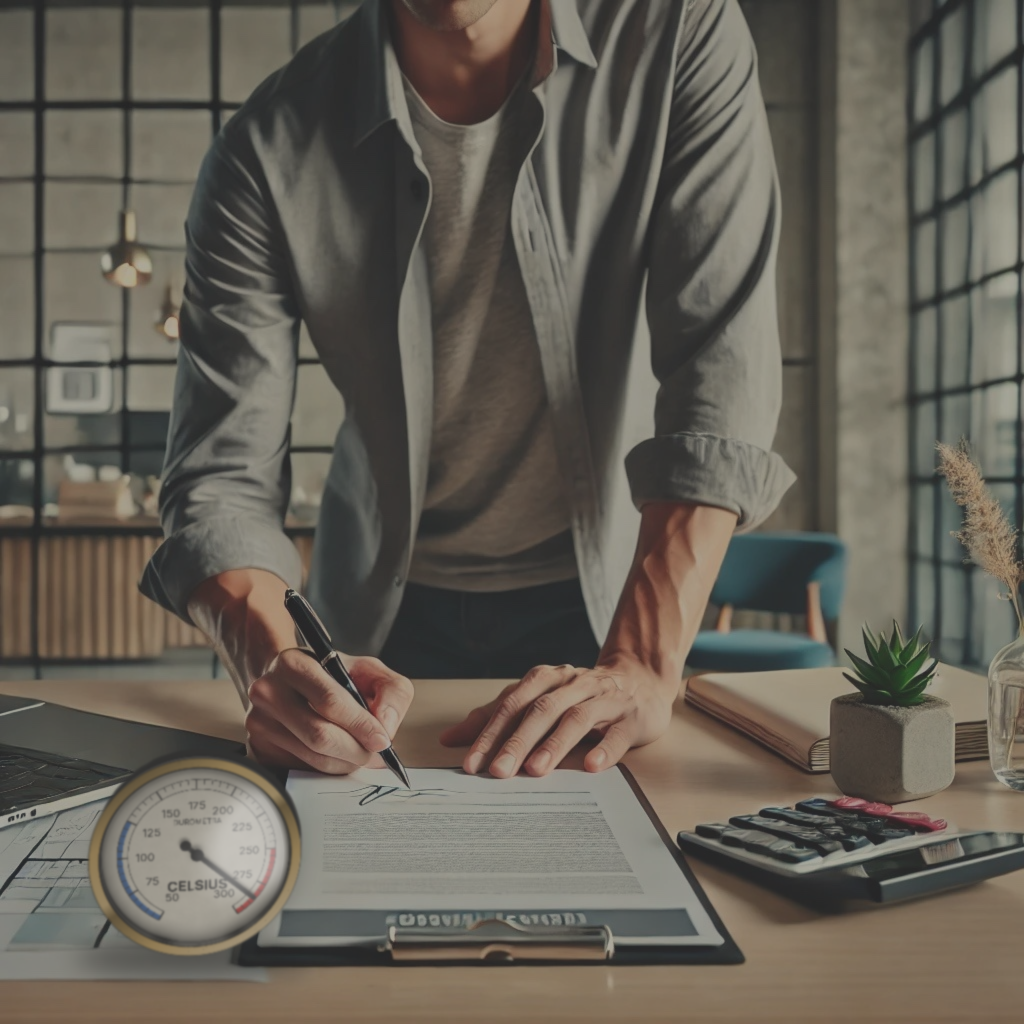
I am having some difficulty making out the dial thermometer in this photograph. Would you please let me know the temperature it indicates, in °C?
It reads 285 °C
